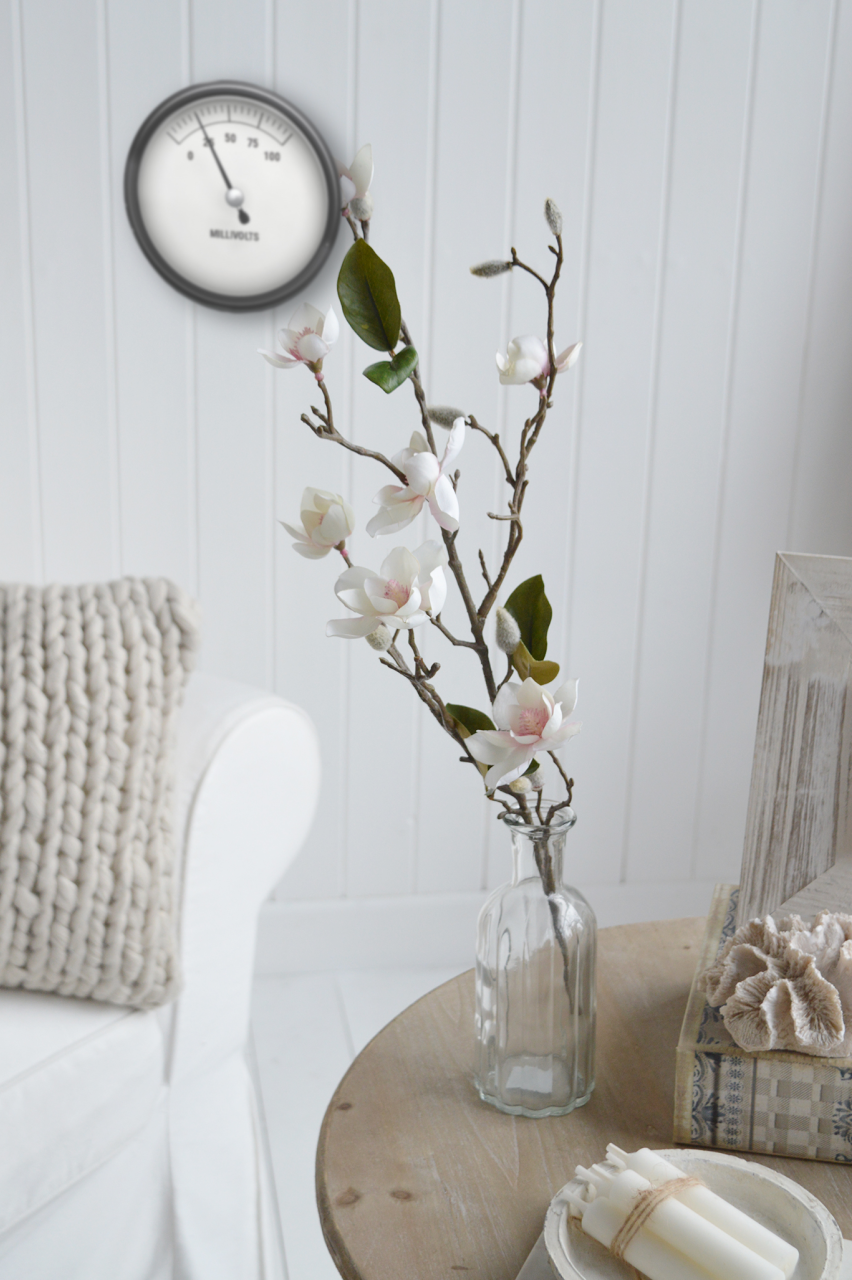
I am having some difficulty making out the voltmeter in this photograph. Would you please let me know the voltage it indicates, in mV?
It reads 25 mV
